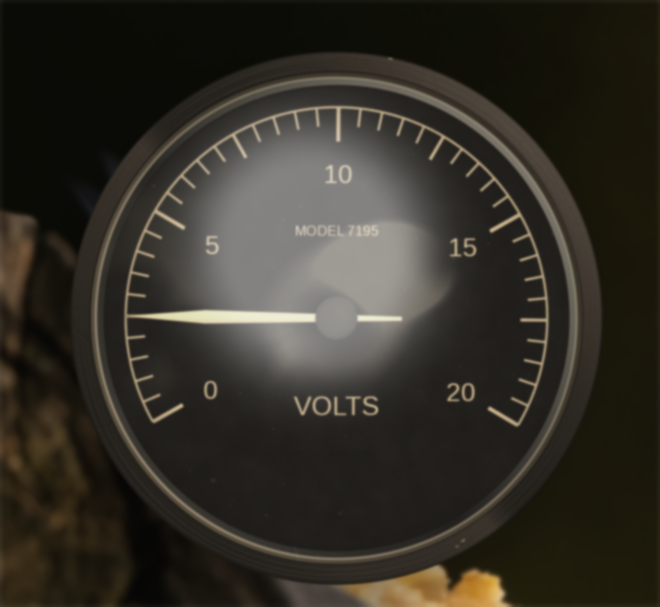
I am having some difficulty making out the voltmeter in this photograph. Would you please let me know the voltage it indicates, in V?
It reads 2.5 V
